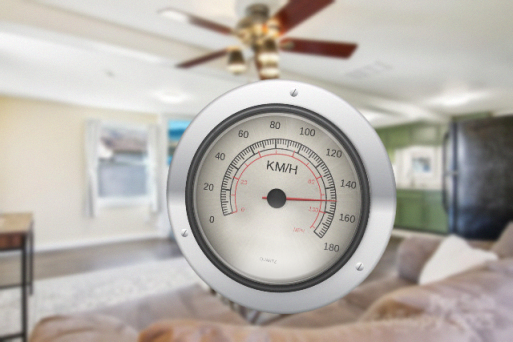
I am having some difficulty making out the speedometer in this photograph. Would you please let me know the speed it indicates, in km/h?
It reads 150 km/h
